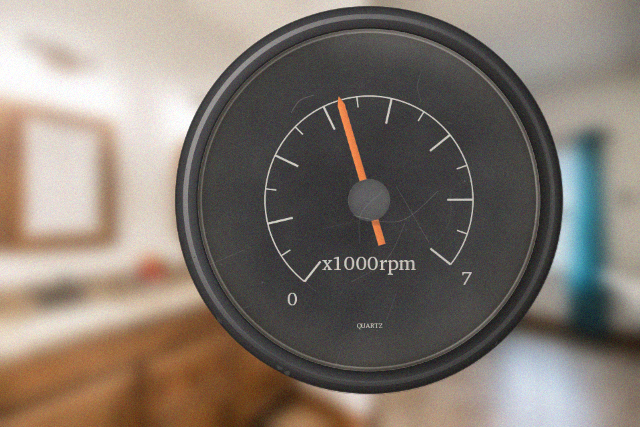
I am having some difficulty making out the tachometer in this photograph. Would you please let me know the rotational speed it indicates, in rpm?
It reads 3250 rpm
